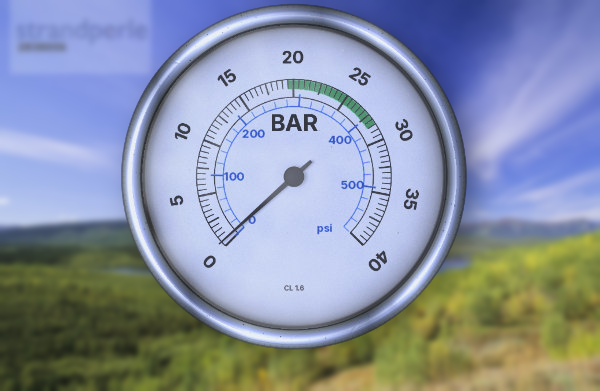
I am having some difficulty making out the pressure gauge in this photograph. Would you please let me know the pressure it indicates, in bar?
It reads 0.5 bar
